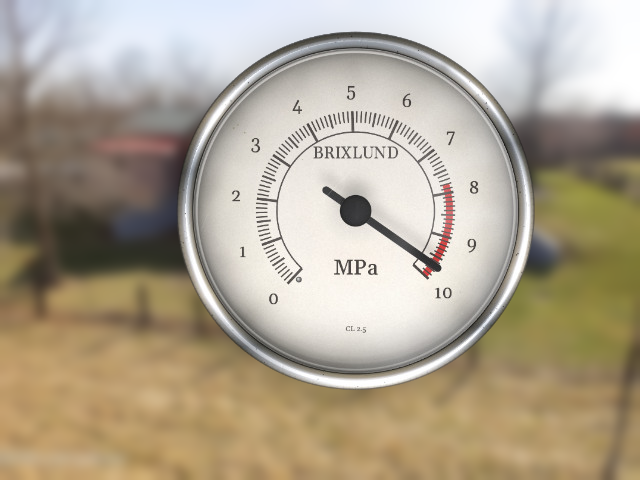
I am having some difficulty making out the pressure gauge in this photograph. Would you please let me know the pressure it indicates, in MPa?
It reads 9.7 MPa
